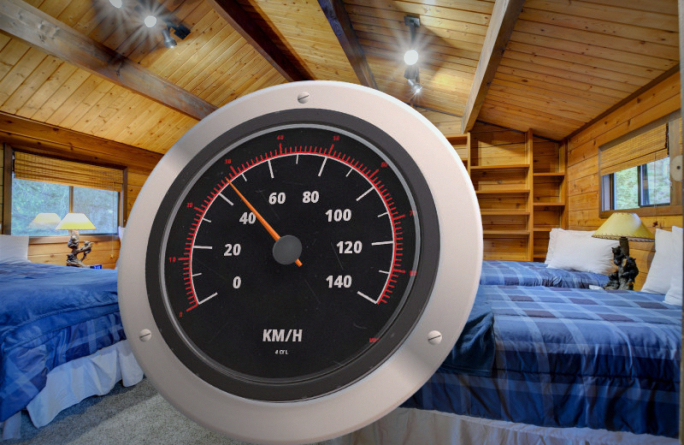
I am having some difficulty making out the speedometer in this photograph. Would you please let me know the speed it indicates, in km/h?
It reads 45 km/h
